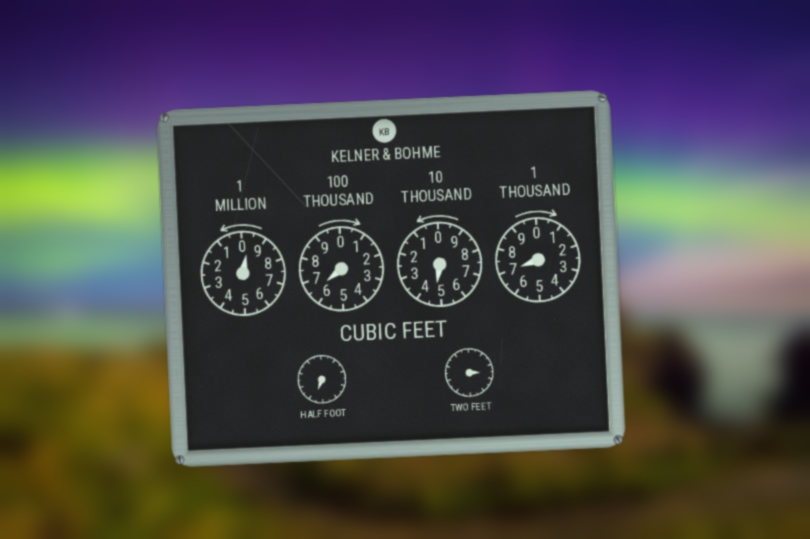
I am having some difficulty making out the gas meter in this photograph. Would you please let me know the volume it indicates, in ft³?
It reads 964700 ft³
